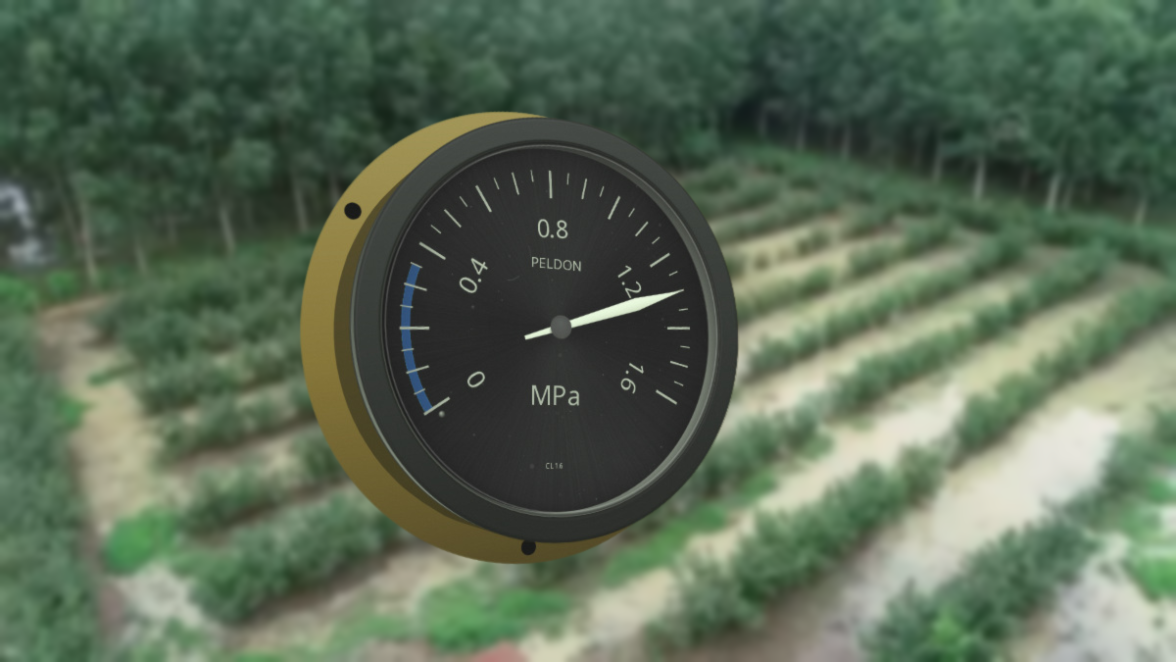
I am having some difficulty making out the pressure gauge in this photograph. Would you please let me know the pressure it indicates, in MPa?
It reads 1.3 MPa
